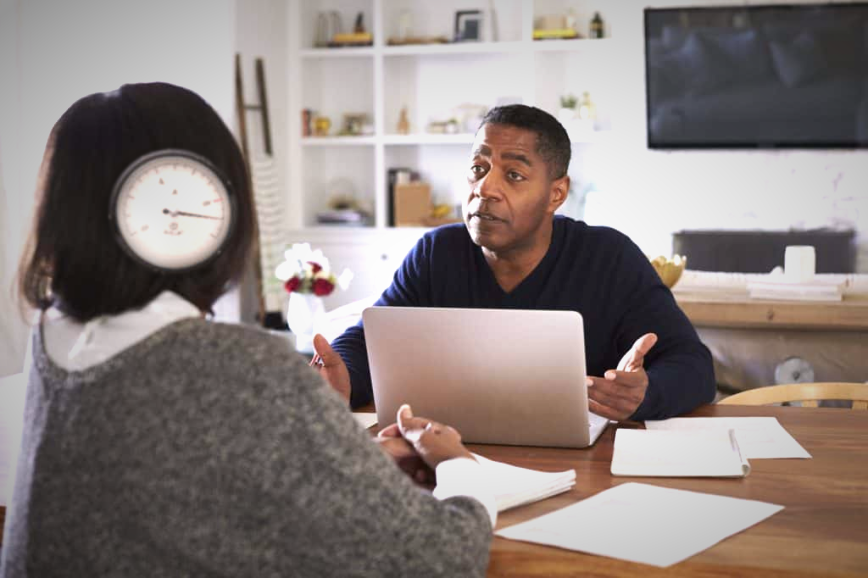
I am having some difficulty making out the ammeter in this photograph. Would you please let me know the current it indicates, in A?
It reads 9 A
